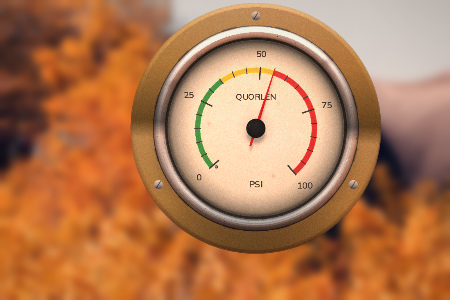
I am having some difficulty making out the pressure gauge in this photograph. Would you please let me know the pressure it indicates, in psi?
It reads 55 psi
